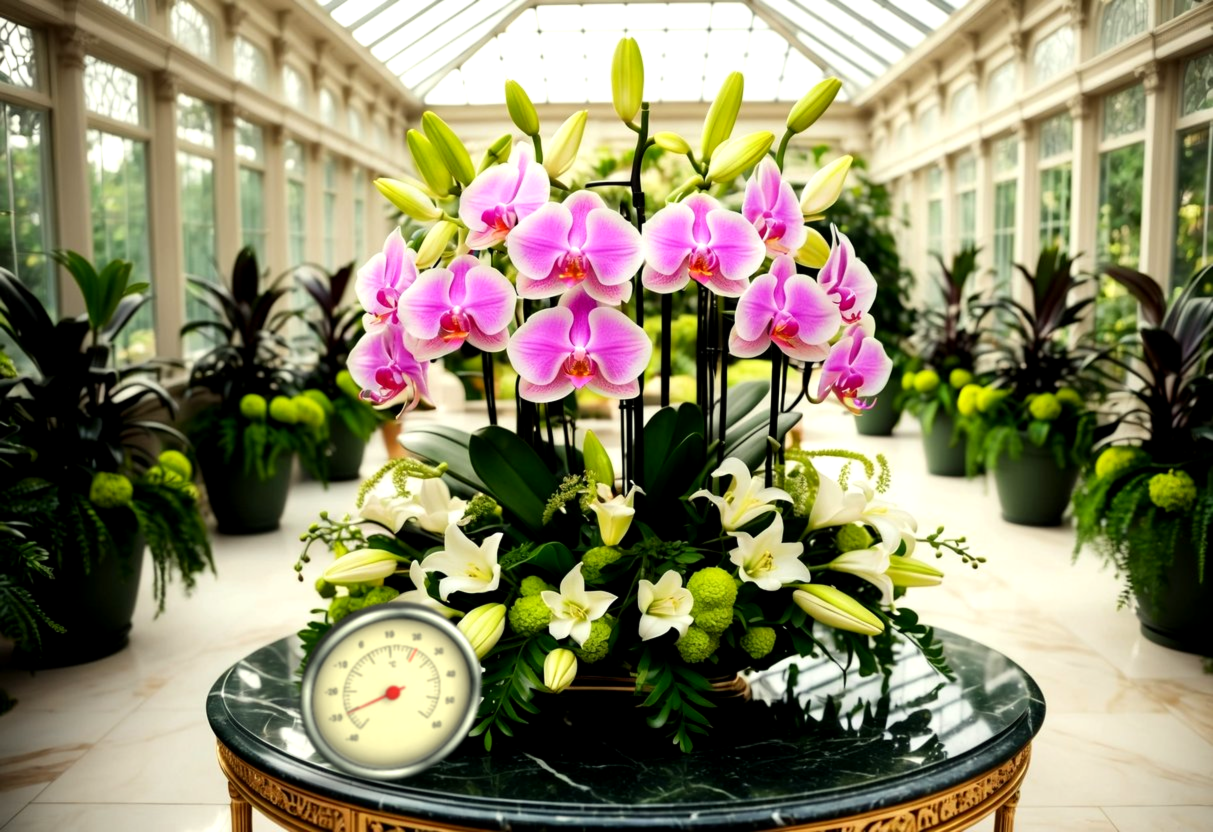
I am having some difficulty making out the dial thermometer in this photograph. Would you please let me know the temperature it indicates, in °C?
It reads -30 °C
